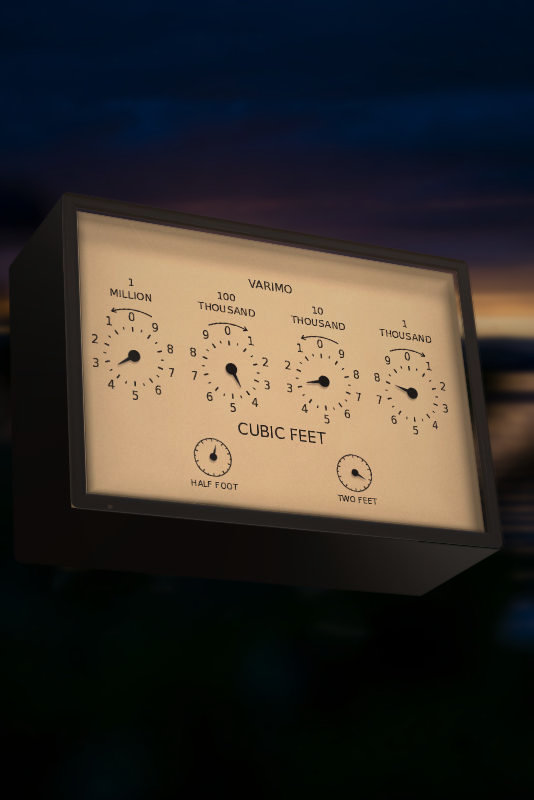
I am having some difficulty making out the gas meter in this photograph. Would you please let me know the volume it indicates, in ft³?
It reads 342800 ft³
